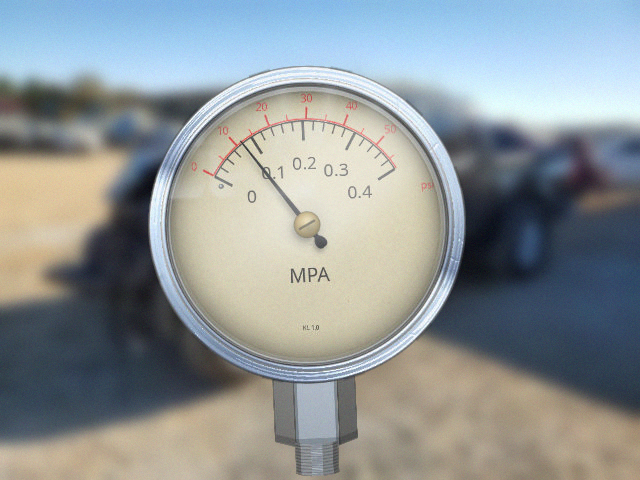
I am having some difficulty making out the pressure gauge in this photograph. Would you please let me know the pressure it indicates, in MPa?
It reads 0.08 MPa
